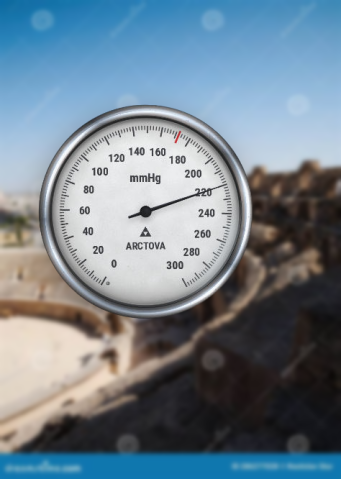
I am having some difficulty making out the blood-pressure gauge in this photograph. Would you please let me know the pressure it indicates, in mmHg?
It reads 220 mmHg
